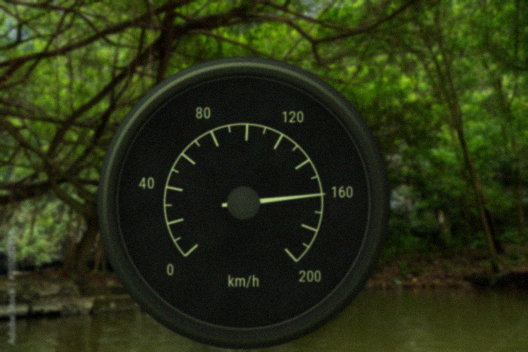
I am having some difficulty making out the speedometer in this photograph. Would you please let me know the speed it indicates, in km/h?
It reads 160 km/h
